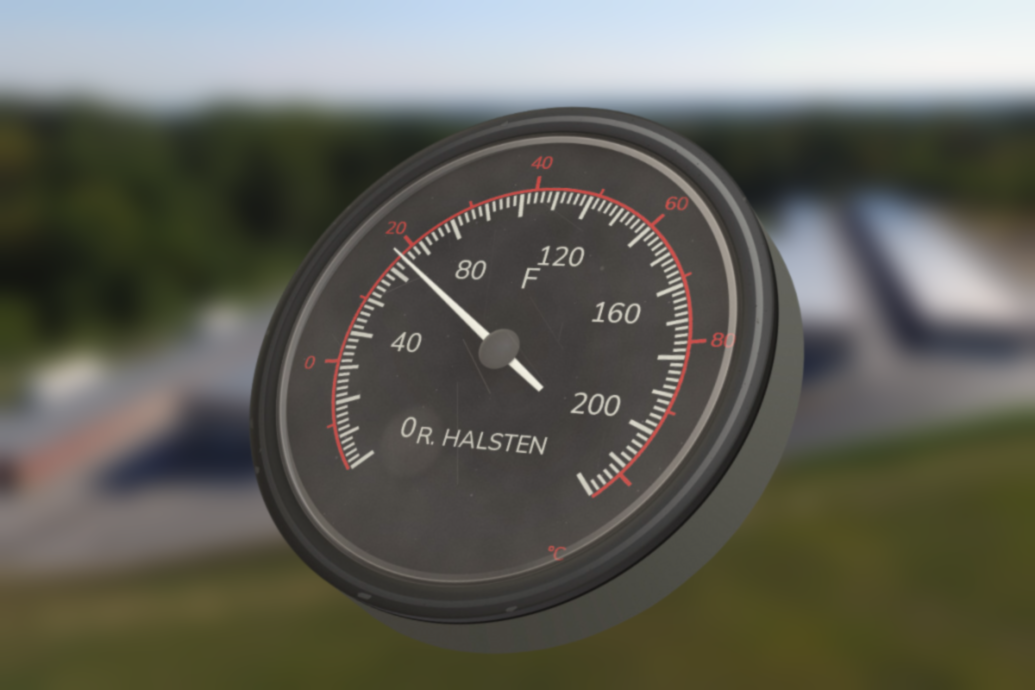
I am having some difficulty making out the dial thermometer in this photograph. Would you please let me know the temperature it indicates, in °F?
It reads 64 °F
